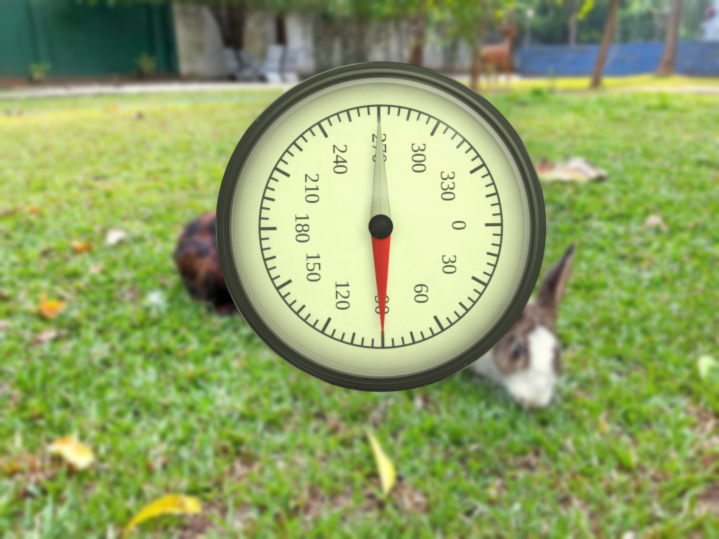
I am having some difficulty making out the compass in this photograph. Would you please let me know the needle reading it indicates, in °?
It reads 90 °
